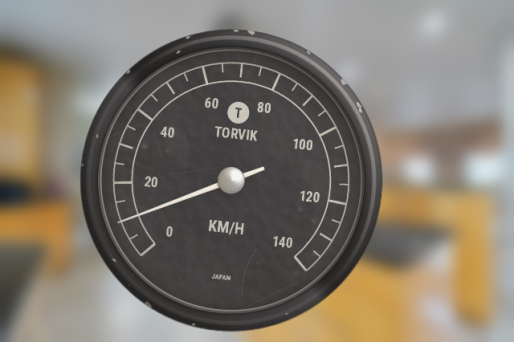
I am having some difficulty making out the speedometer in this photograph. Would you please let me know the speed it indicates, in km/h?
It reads 10 km/h
